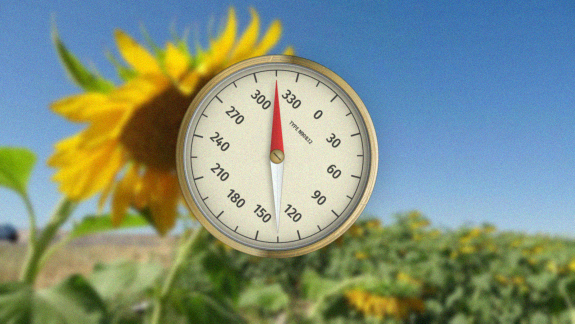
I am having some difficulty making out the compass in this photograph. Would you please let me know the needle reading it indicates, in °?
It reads 315 °
